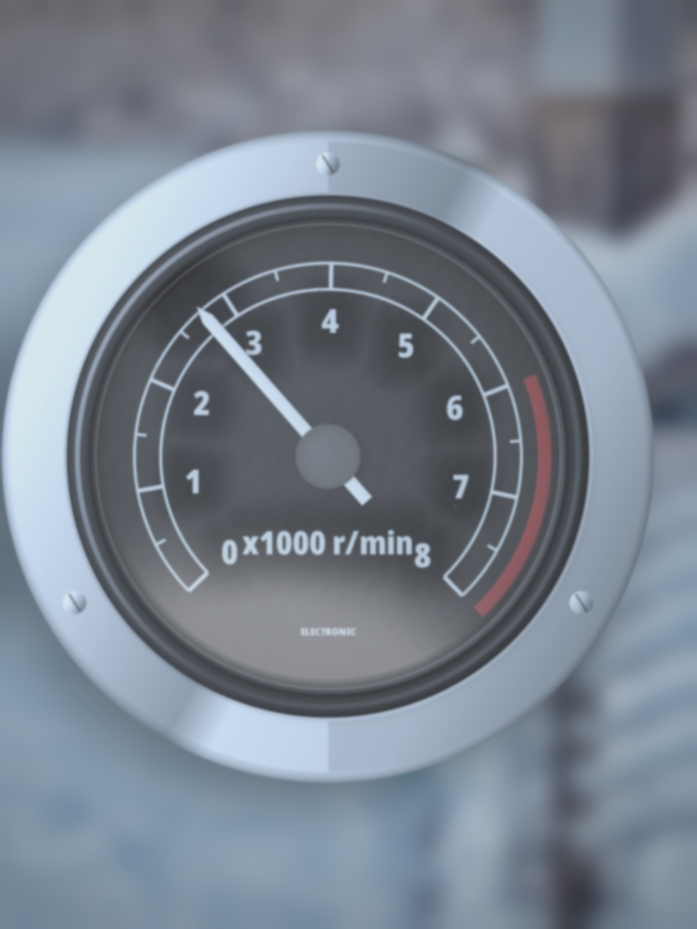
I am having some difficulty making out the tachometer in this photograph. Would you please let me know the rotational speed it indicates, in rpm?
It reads 2750 rpm
